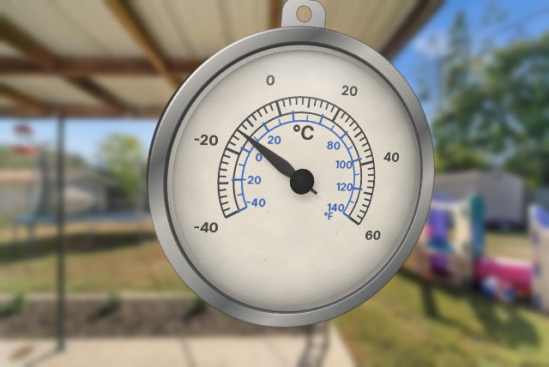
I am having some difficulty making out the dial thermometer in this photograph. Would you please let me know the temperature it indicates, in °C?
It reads -14 °C
